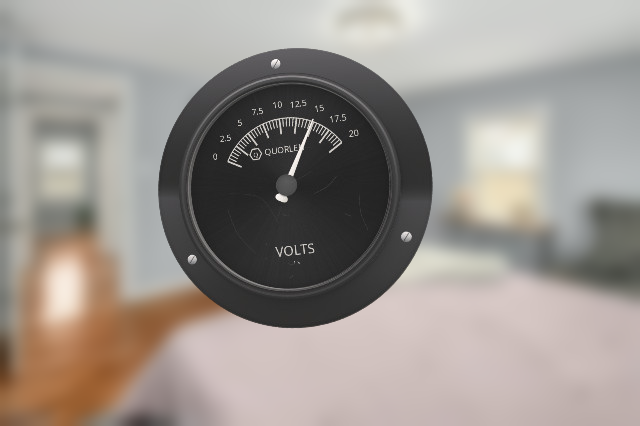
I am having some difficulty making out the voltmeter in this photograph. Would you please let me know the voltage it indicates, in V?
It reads 15 V
